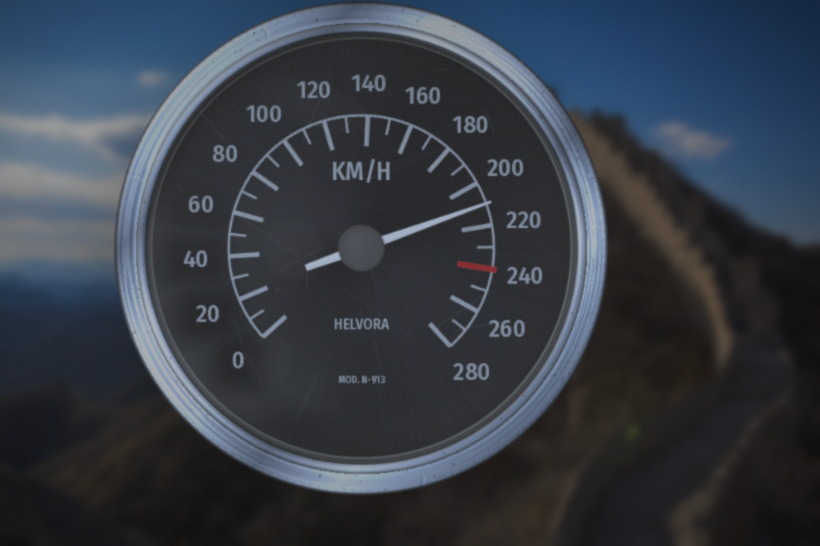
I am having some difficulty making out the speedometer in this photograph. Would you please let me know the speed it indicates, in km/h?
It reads 210 km/h
